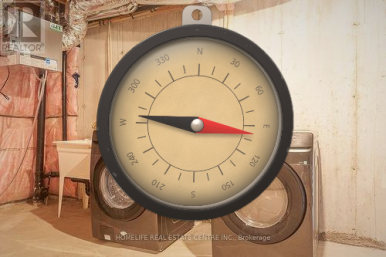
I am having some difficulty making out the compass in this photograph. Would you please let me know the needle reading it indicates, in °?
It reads 97.5 °
